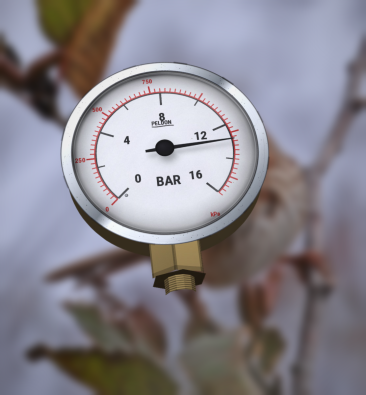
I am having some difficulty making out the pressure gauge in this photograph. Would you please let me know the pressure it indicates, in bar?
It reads 13 bar
